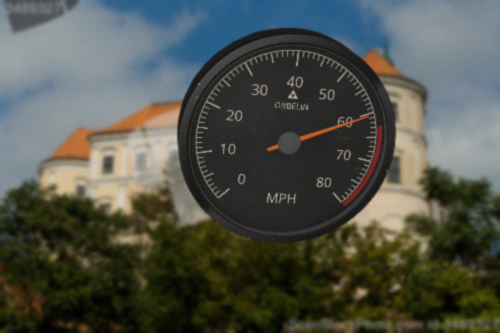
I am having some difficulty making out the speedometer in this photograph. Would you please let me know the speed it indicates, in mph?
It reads 60 mph
